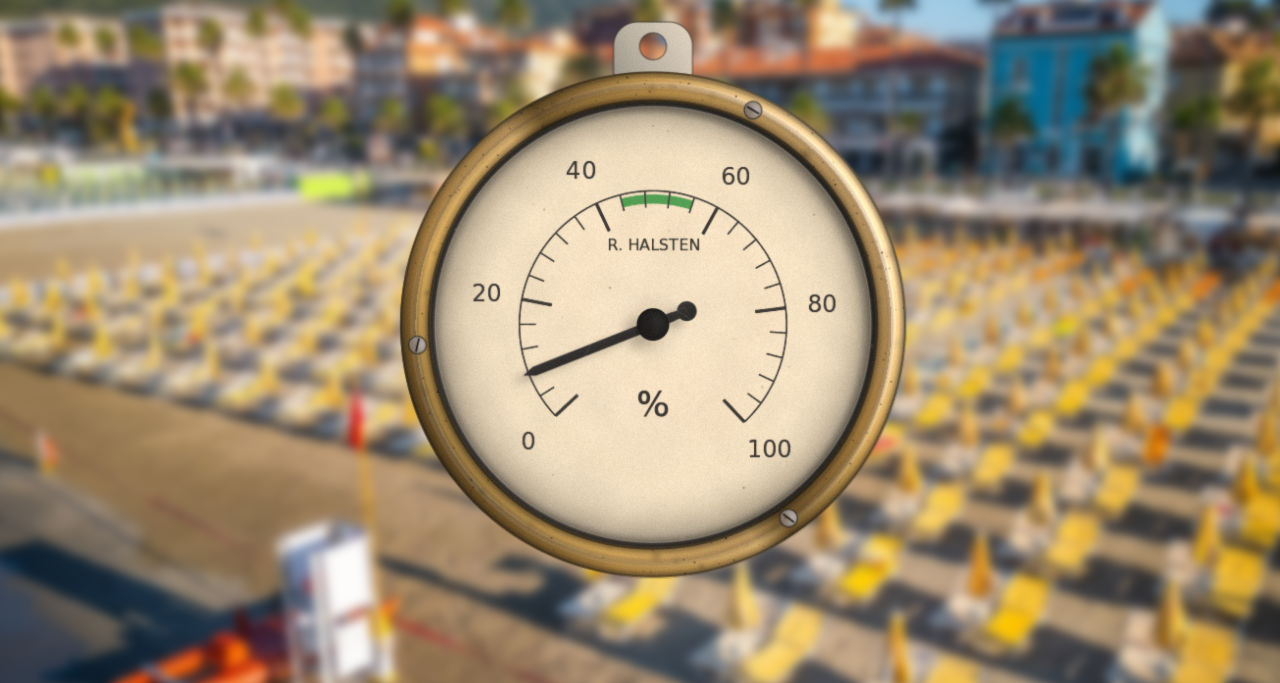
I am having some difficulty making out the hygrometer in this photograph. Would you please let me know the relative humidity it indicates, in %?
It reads 8 %
